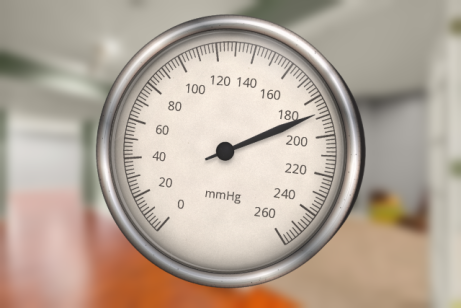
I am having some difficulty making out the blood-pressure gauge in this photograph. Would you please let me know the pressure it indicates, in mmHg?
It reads 188 mmHg
